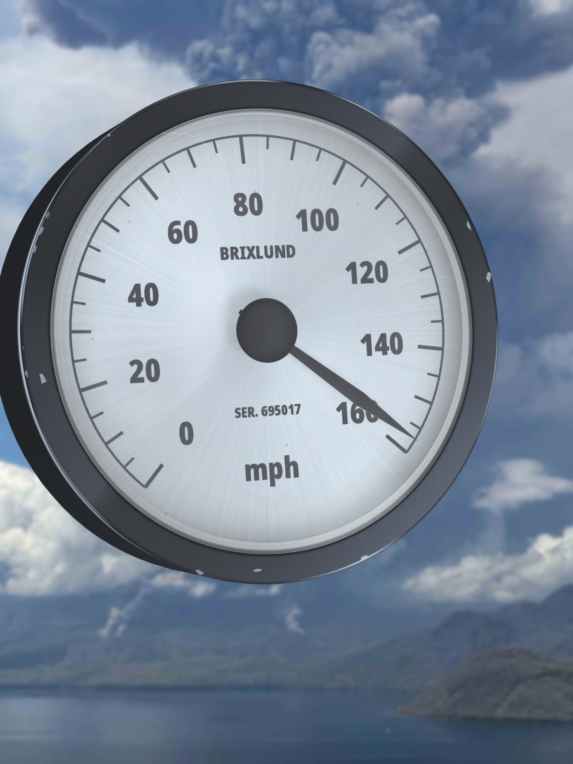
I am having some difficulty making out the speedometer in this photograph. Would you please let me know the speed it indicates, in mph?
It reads 157.5 mph
